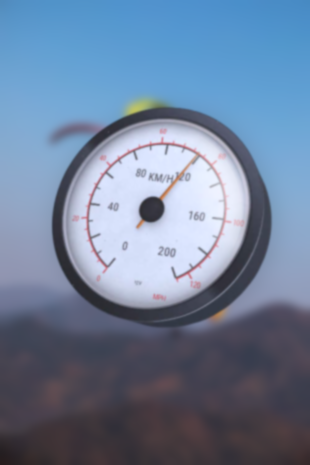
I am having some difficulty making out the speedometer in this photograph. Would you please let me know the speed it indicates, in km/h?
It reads 120 km/h
